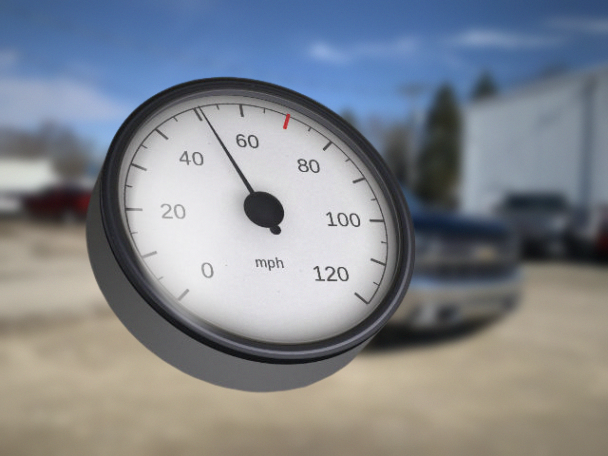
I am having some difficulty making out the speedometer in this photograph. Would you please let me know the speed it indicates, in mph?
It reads 50 mph
